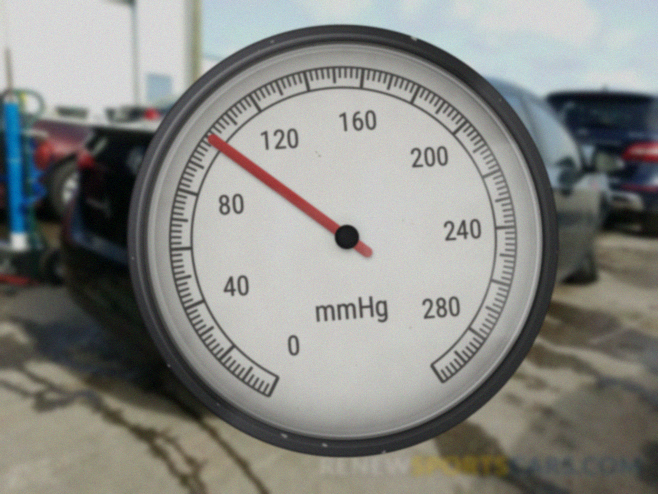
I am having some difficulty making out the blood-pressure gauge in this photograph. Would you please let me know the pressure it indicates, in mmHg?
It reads 100 mmHg
